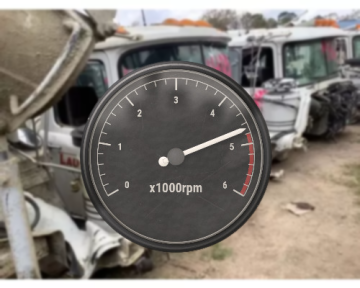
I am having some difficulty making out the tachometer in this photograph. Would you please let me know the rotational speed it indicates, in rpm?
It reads 4700 rpm
